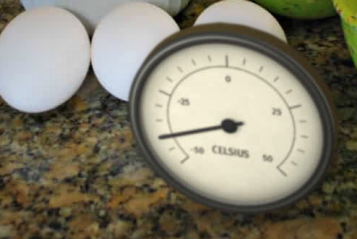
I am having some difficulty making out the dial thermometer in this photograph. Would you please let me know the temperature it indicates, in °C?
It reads -40 °C
